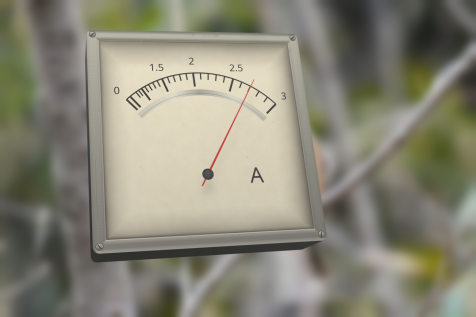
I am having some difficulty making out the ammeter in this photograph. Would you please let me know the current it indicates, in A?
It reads 2.7 A
